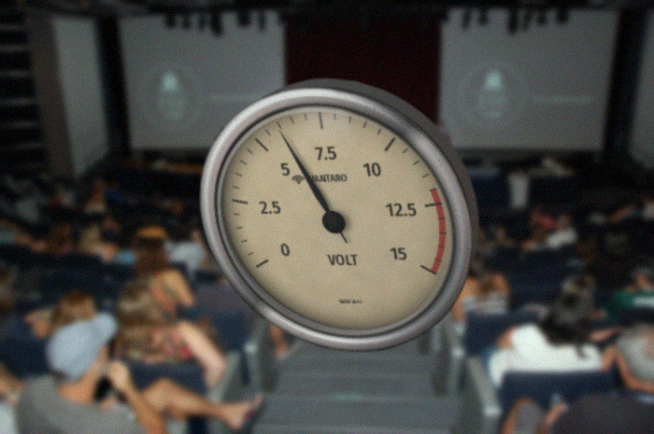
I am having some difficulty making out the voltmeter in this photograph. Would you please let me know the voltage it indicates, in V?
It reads 6 V
